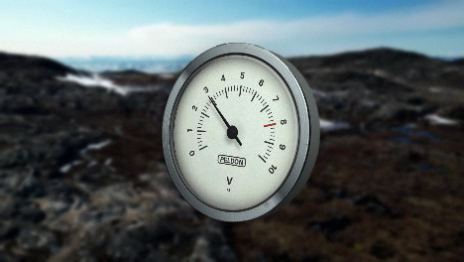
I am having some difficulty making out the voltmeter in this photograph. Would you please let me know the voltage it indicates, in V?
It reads 3 V
